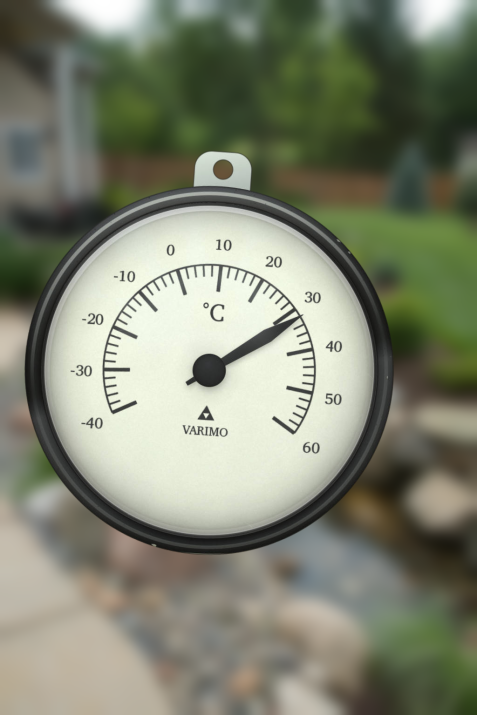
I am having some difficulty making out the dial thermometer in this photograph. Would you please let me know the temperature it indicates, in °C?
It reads 32 °C
